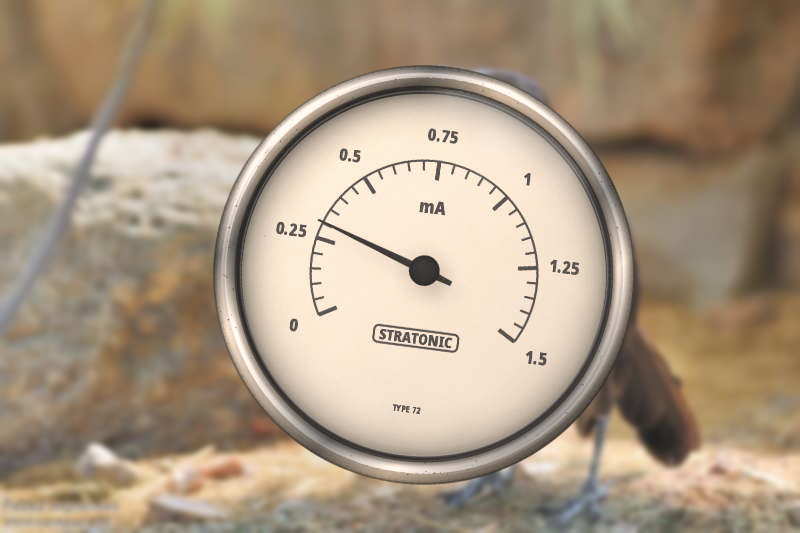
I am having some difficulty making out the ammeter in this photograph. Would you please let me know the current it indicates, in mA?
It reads 0.3 mA
